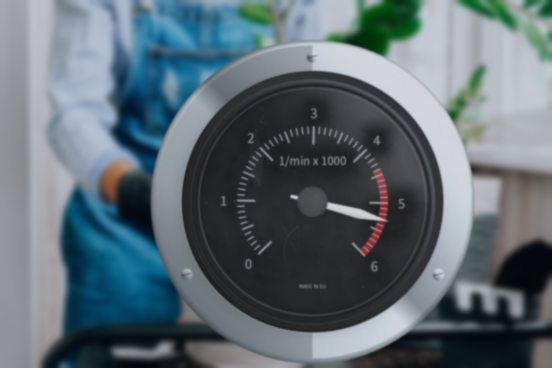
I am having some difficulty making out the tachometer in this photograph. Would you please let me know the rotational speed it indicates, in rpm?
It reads 5300 rpm
